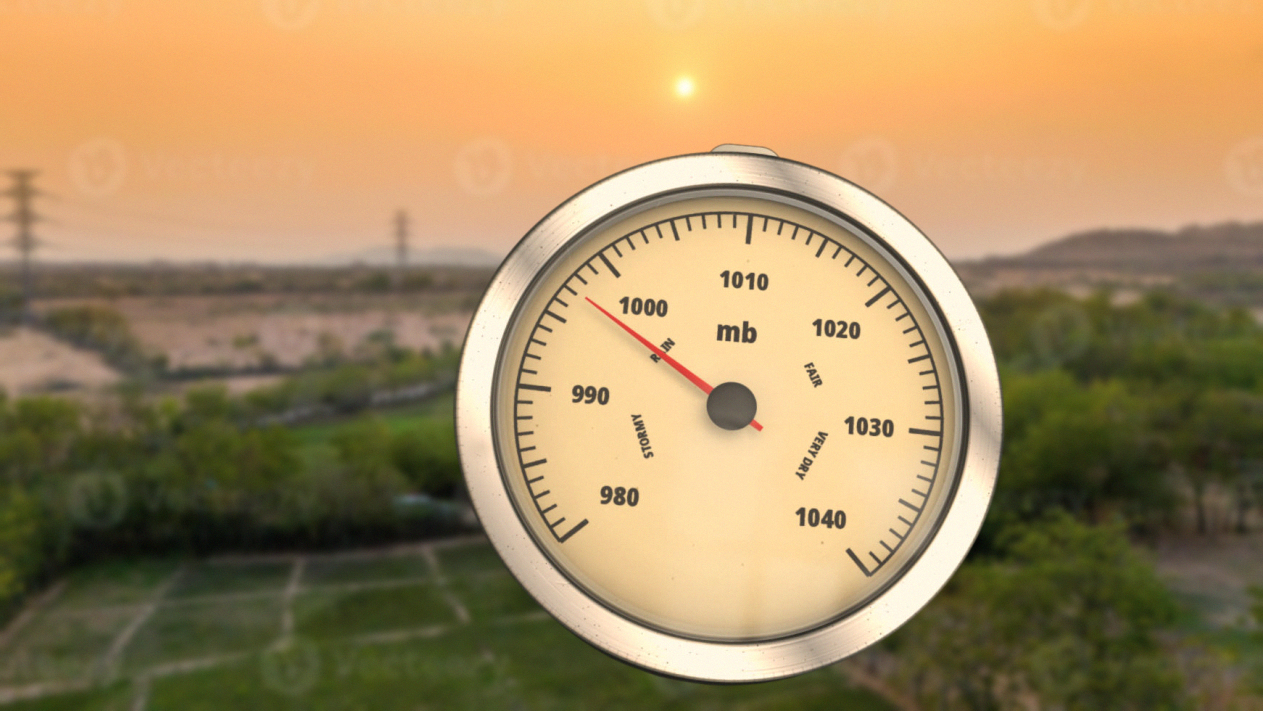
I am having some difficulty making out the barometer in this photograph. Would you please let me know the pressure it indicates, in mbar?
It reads 997 mbar
